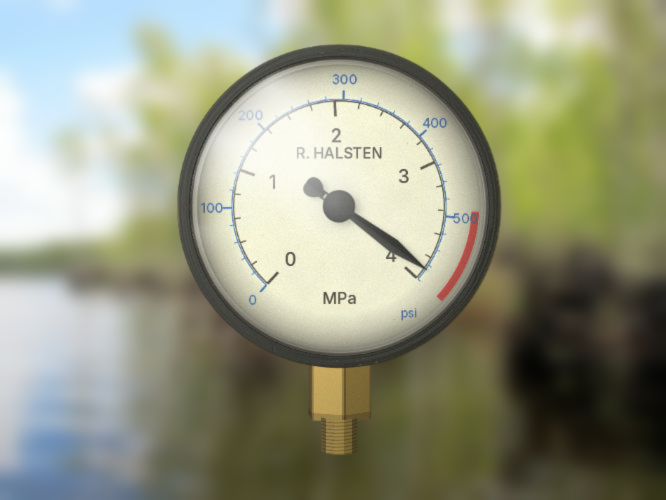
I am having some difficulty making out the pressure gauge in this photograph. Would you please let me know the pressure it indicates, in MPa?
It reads 3.9 MPa
